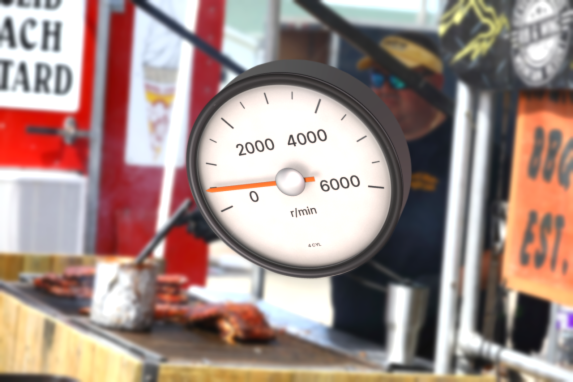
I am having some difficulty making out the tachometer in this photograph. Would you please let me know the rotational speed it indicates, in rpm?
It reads 500 rpm
